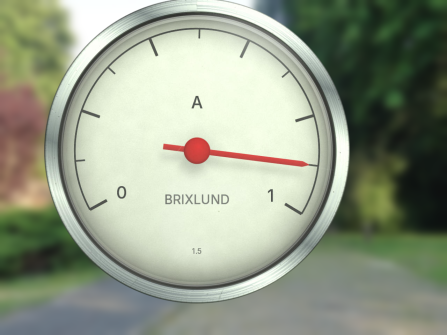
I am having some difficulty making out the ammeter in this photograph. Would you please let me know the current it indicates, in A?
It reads 0.9 A
